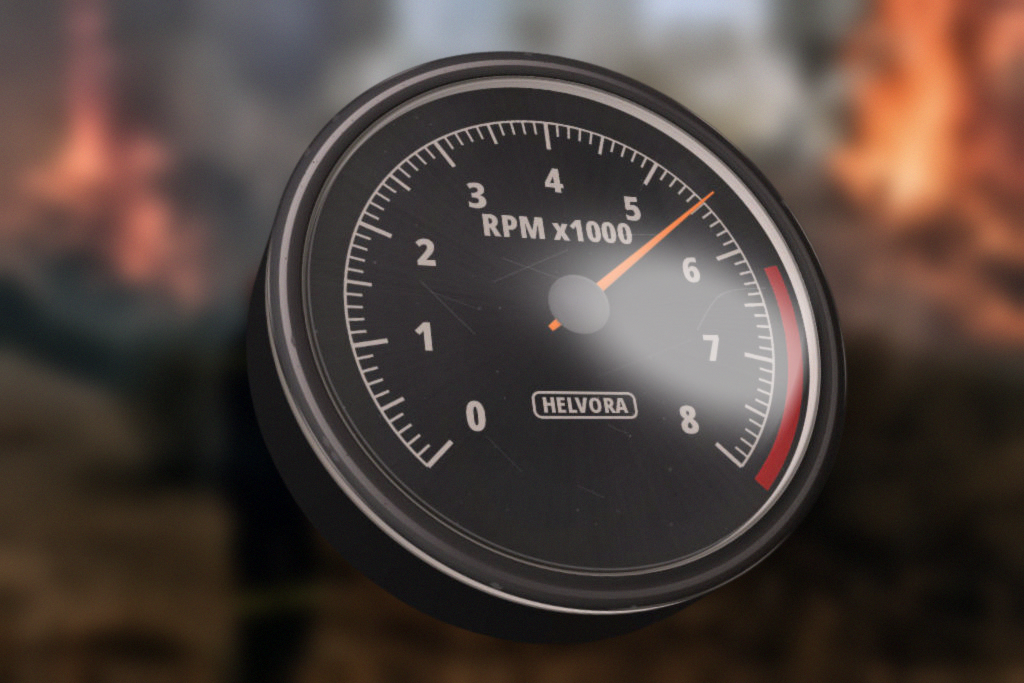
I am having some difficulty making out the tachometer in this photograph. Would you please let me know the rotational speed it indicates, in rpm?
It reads 5500 rpm
